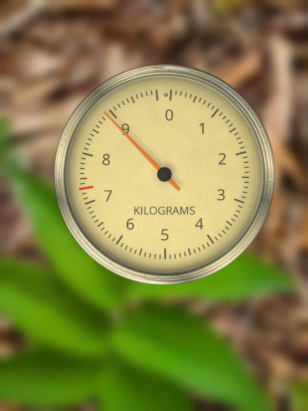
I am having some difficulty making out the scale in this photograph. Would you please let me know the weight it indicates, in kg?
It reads 8.9 kg
